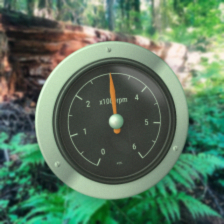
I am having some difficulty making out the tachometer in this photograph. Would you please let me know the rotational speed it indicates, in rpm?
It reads 3000 rpm
